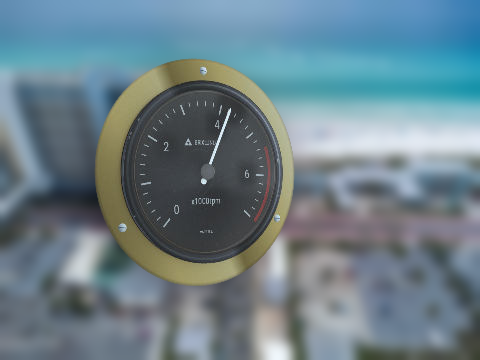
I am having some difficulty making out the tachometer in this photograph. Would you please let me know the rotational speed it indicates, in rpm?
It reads 4200 rpm
